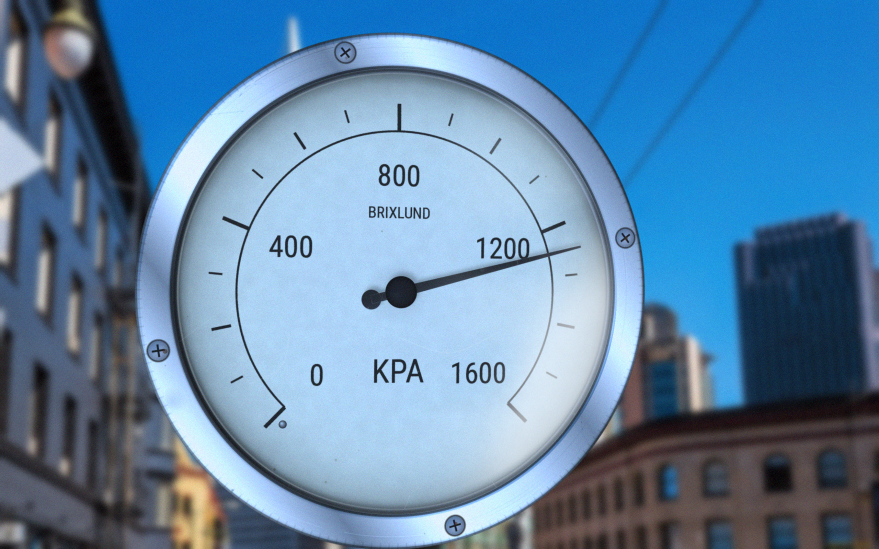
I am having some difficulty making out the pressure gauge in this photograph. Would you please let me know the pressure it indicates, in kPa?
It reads 1250 kPa
